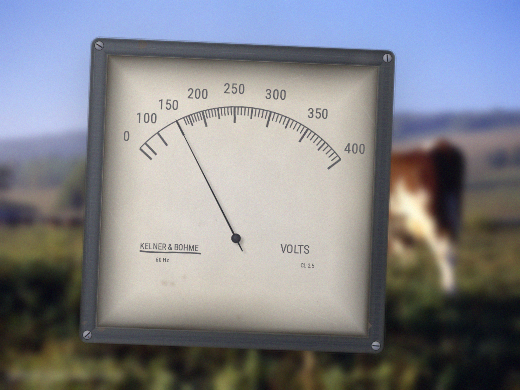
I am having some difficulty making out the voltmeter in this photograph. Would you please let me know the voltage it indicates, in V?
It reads 150 V
